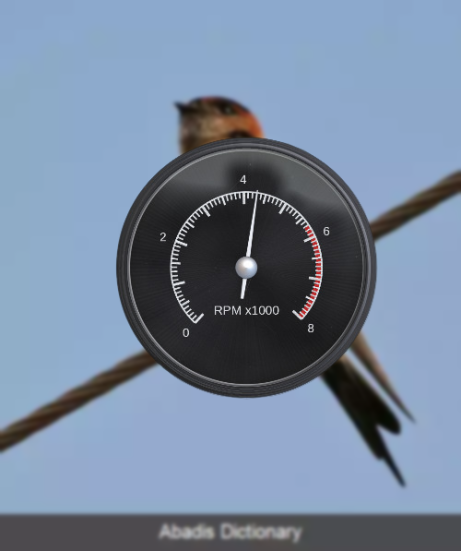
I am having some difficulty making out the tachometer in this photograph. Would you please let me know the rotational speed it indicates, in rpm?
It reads 4300 rpm
